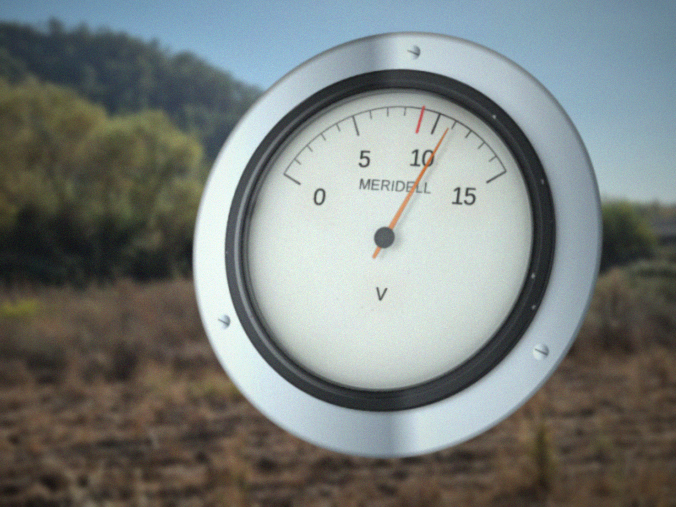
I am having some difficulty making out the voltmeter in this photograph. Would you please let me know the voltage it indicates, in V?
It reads 11 V
